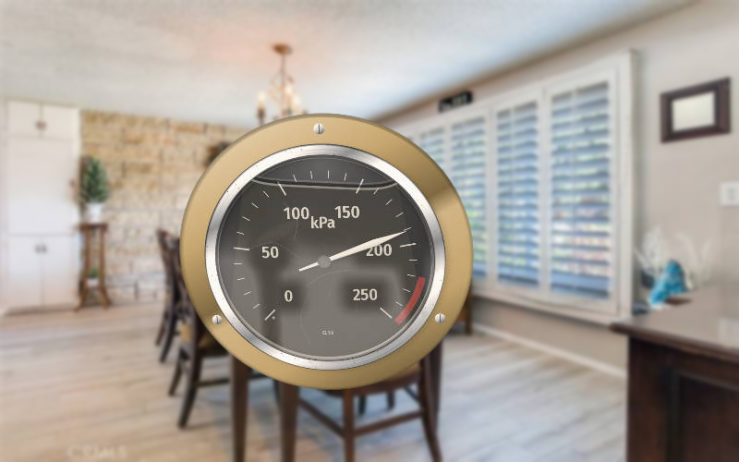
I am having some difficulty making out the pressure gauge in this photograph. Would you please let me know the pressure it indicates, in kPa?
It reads 190 kPa
